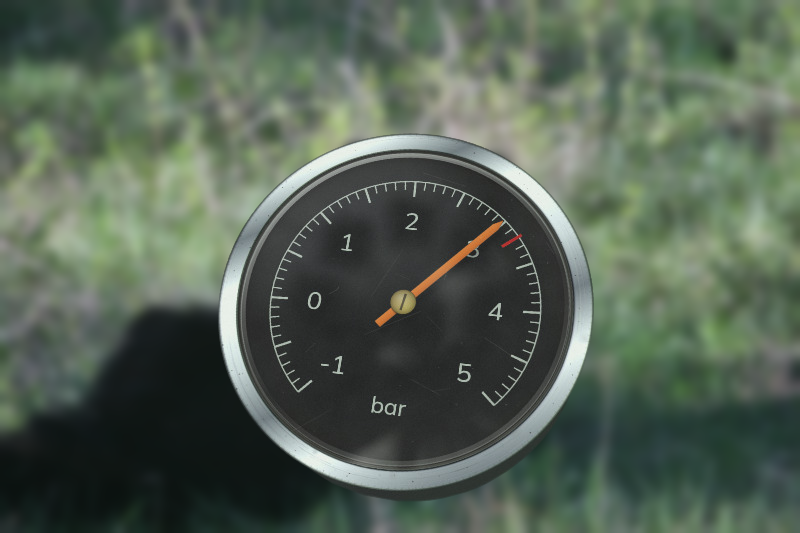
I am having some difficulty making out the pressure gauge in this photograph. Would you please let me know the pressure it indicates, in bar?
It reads 3 bar
